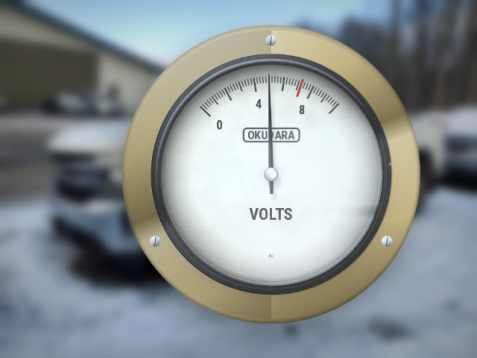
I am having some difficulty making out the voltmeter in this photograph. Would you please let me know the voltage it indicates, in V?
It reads 5 V
